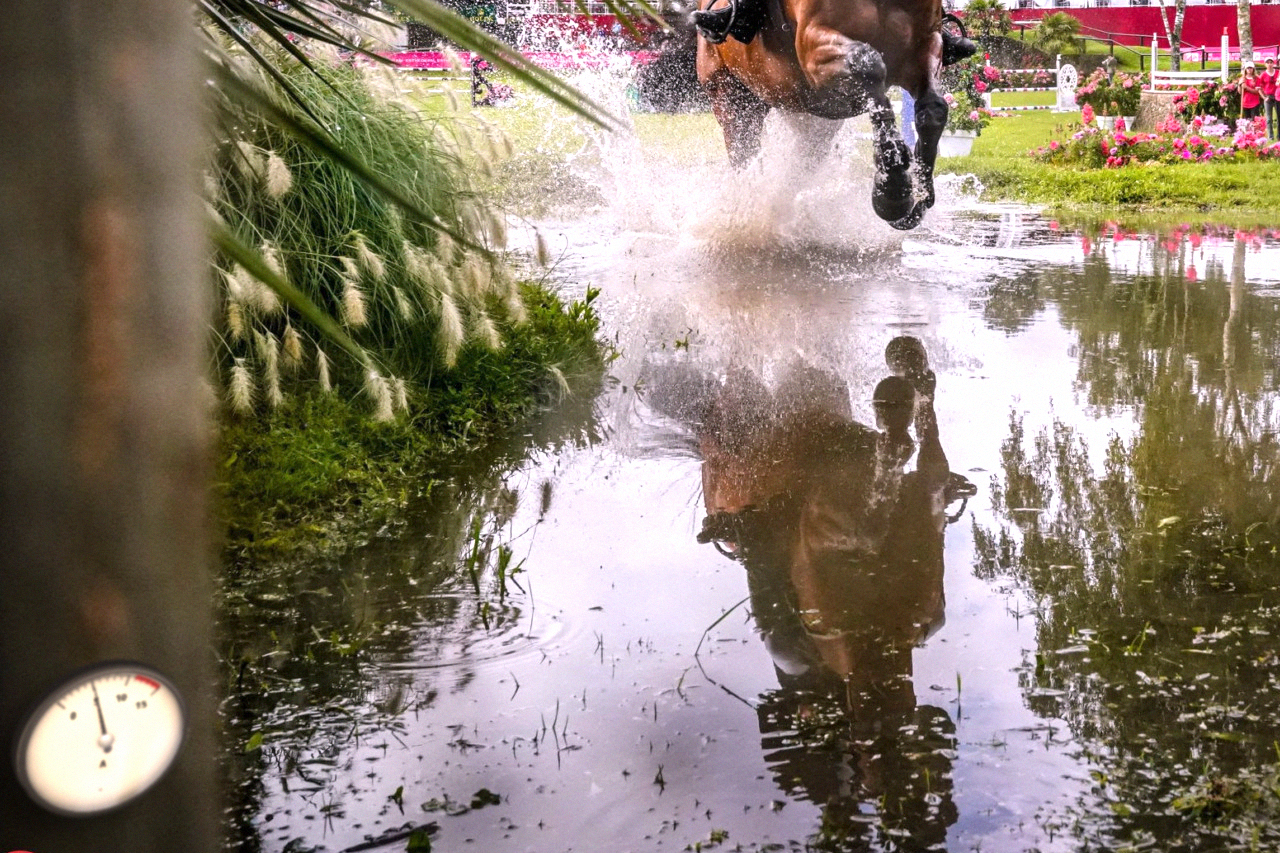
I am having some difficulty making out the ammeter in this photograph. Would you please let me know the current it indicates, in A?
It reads 5 A
